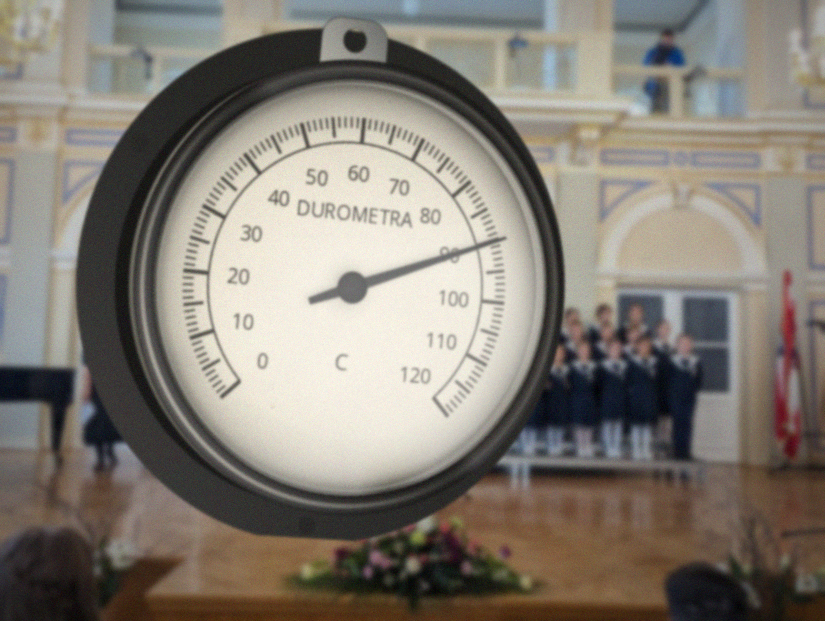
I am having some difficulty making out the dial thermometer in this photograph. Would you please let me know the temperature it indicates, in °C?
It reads 90 °C
